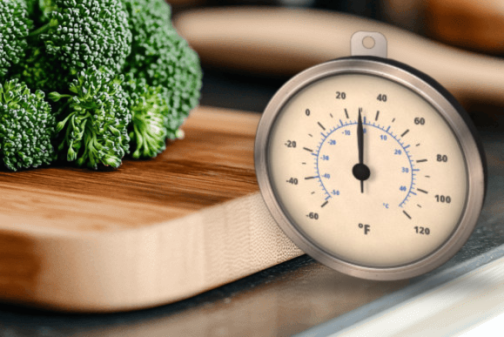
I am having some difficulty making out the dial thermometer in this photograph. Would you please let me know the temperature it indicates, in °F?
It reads 30 °F
